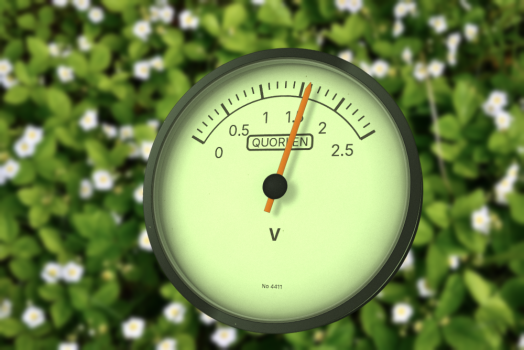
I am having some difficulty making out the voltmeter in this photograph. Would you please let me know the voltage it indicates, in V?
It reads 1.6 V
